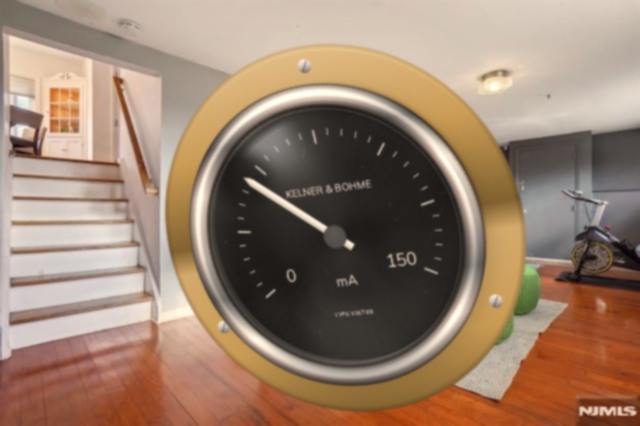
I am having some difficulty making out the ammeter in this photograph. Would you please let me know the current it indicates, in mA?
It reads 45 mA
